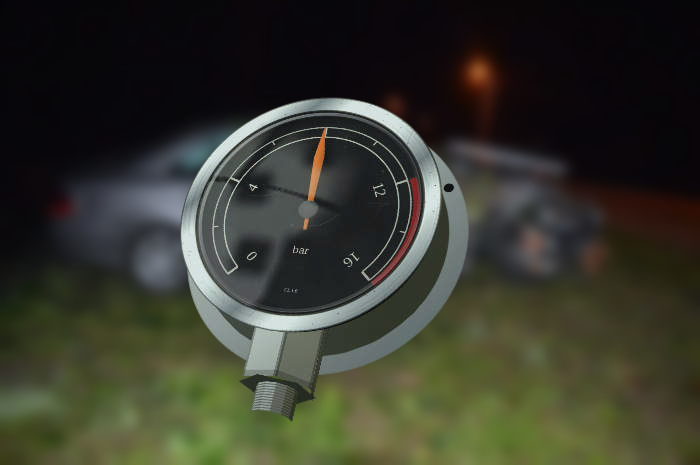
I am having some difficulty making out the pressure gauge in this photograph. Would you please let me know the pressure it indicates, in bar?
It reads 8 bar
